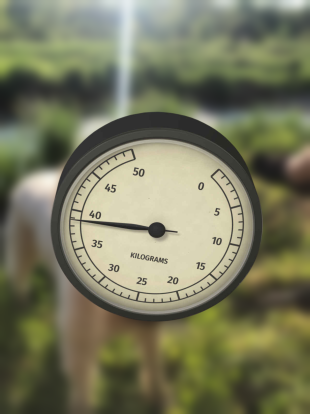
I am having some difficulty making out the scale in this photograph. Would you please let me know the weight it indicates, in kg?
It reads 39 kg
